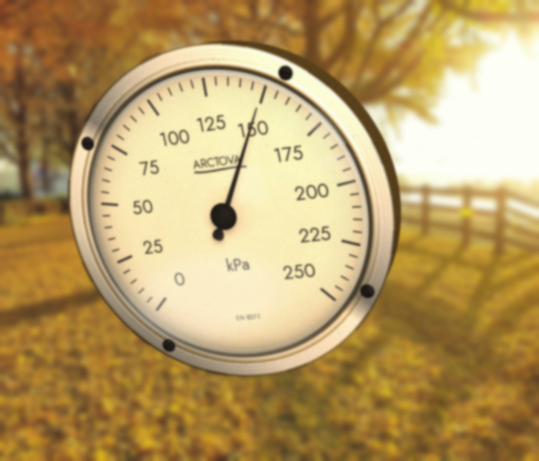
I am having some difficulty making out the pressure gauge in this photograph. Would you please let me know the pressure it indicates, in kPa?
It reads 150 kPa
